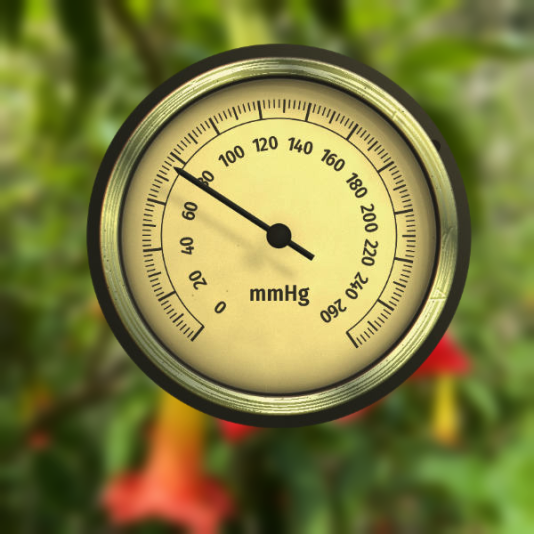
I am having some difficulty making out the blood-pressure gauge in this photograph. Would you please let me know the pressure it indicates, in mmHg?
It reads 76 mmHg
